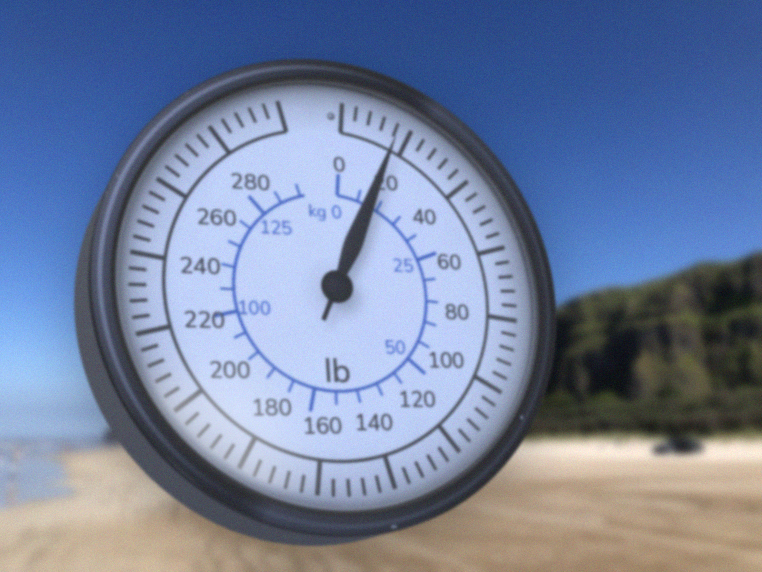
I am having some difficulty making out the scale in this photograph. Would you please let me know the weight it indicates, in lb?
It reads 16 lb
